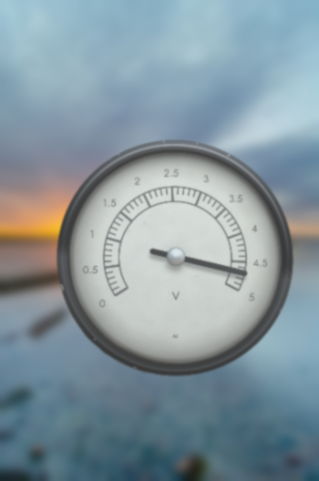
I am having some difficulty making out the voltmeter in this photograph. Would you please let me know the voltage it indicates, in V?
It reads 4.7 V
